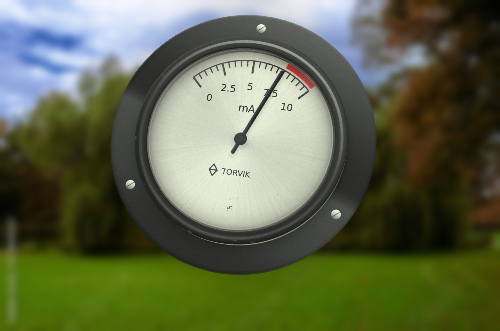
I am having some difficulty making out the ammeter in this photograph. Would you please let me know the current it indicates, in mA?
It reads 7.5 mA
